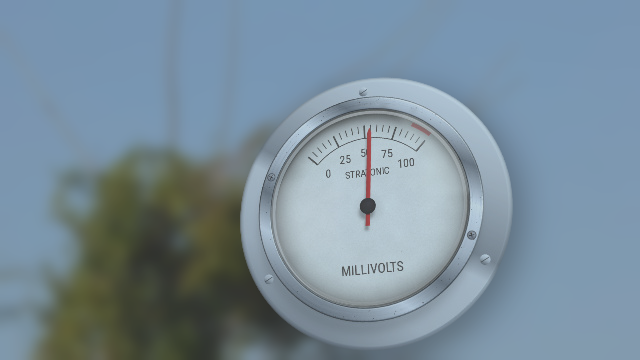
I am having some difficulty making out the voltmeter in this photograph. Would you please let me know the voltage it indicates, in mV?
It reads 55 mV
